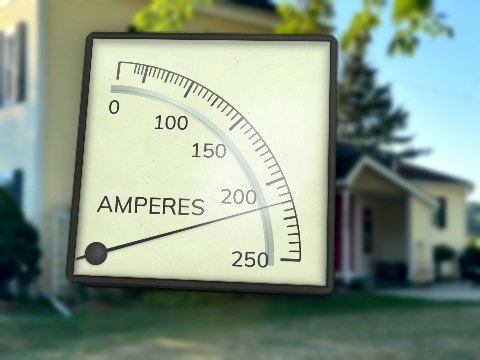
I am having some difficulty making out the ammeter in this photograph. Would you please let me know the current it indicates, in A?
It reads 215 A
